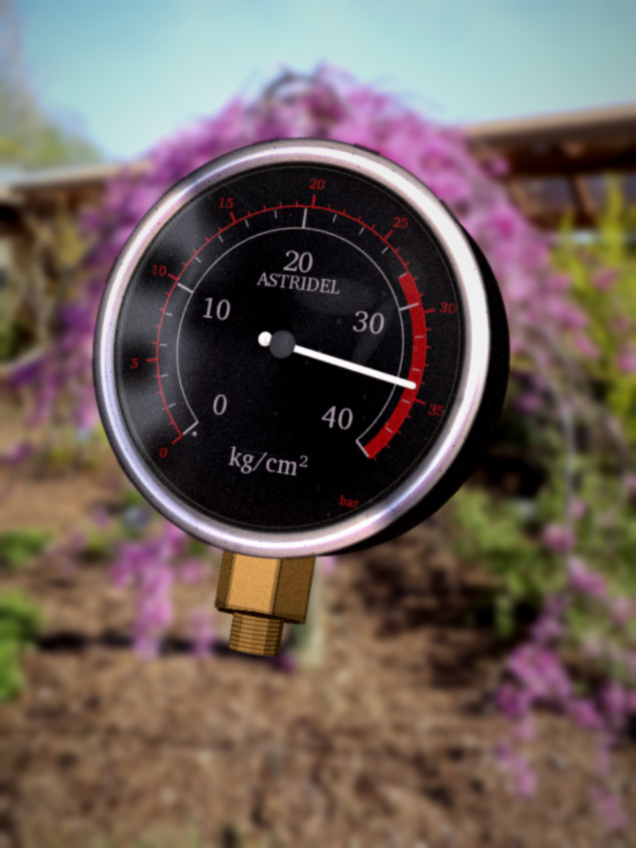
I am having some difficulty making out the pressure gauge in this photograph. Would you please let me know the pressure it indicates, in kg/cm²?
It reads 35 kg/cm²
